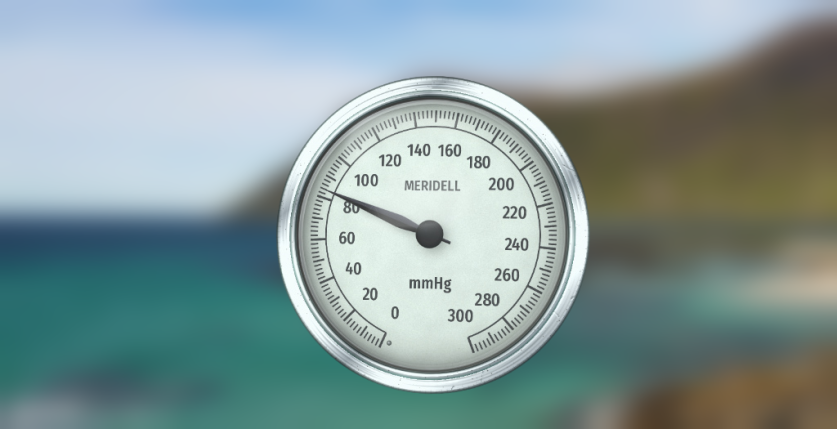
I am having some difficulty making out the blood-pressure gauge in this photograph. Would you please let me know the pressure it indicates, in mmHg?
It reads 84 mmHg
